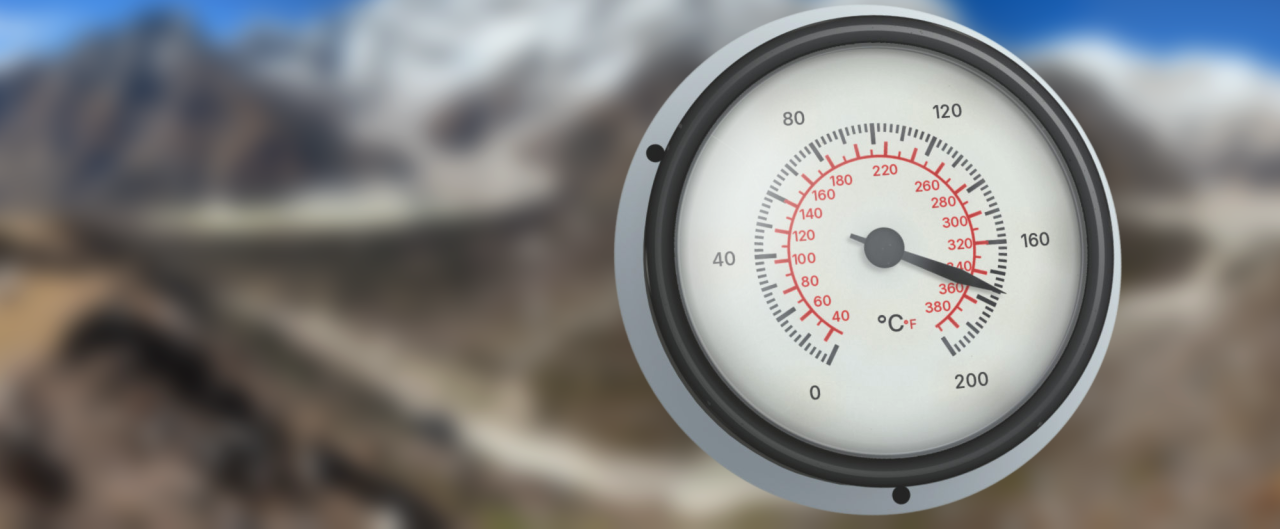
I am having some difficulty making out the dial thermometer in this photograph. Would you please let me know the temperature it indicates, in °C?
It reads 176 °C
